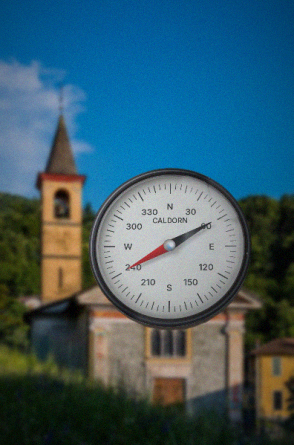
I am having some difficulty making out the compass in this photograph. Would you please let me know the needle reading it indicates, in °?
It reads 240 °
